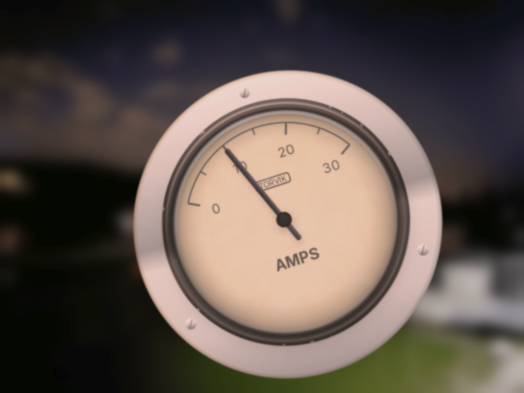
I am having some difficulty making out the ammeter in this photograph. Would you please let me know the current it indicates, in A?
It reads 10 A
